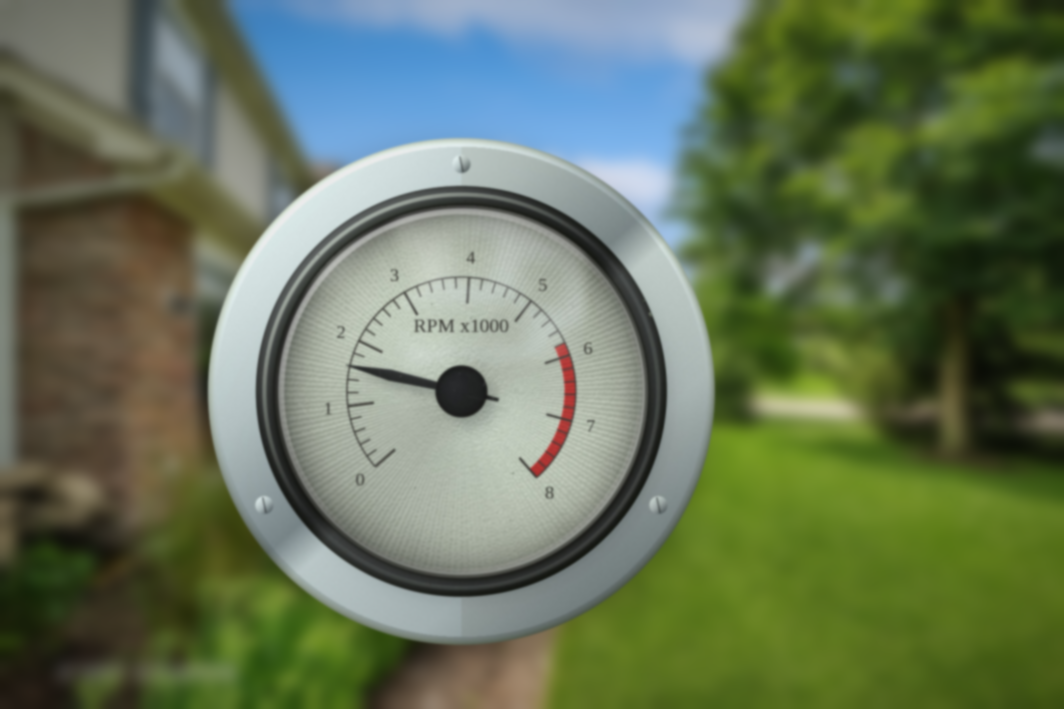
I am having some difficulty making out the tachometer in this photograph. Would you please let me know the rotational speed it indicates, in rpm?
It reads 1600 rpm
